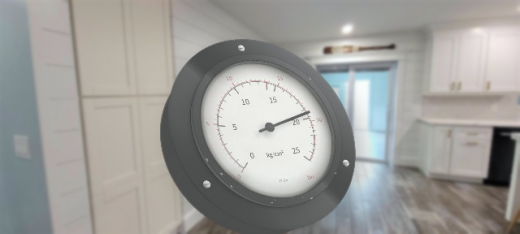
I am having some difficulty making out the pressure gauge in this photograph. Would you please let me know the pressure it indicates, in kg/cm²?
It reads 19.5 kg/cm²
